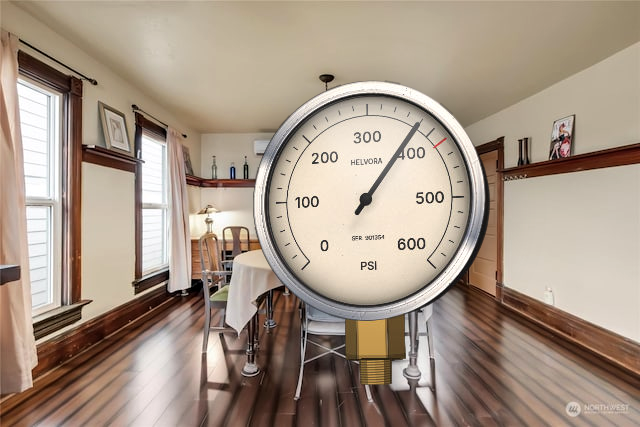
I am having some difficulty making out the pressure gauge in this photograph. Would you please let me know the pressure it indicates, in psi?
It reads 380 psi
